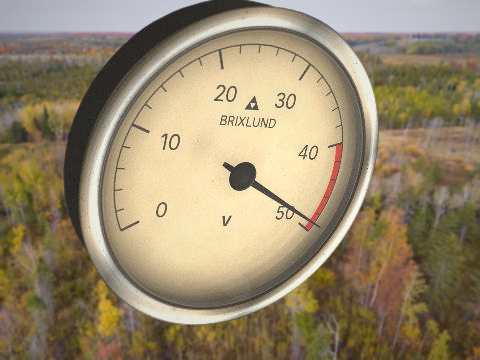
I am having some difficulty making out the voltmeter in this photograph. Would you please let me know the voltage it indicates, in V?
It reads 49 V
